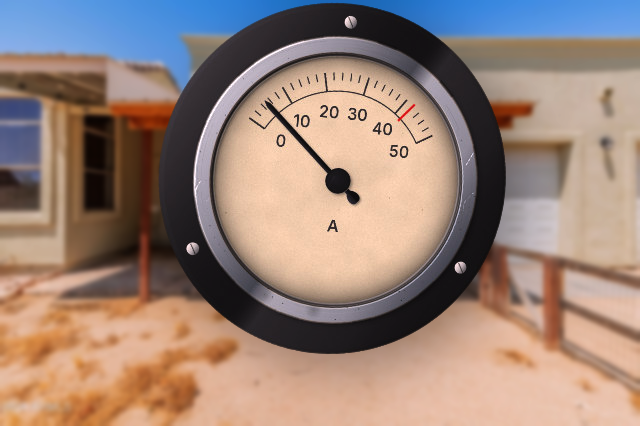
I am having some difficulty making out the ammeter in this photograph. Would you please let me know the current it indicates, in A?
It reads 5 A
